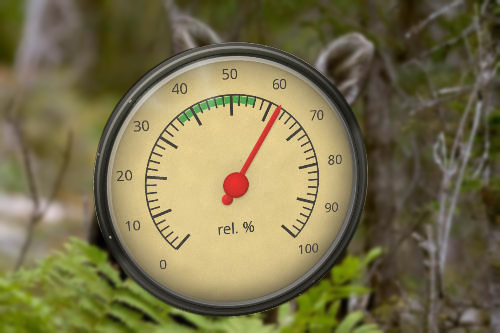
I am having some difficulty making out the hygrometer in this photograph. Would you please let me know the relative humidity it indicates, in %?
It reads 62 %
